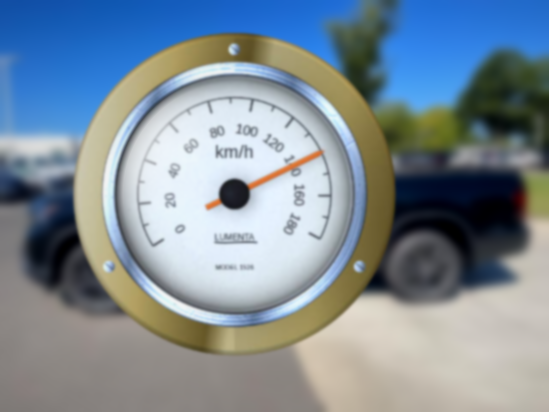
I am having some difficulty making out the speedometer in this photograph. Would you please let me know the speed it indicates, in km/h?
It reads 140 km/h
